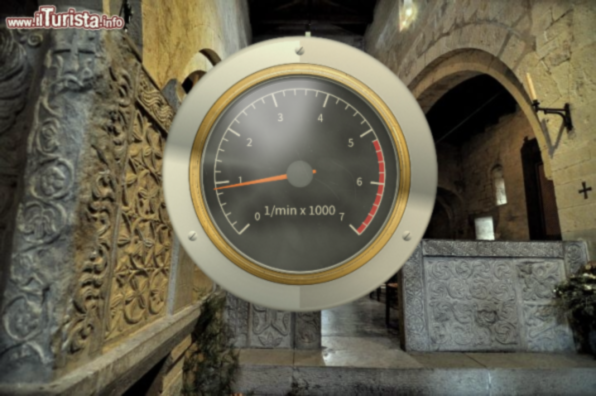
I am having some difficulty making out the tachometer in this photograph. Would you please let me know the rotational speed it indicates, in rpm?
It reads 900 rpm
